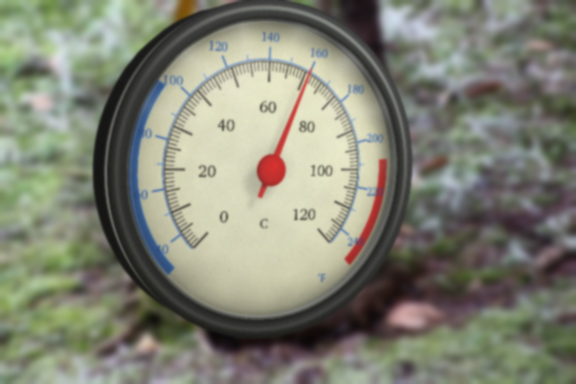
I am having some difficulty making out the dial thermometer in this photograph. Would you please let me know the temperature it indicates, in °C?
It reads 70 °C
